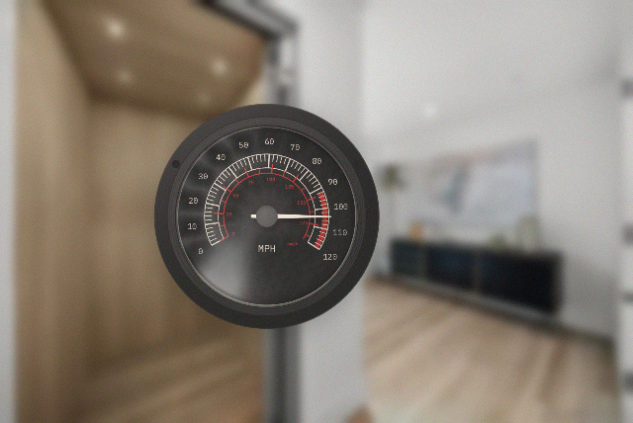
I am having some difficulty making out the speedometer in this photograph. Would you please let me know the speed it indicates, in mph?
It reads 104 mph
